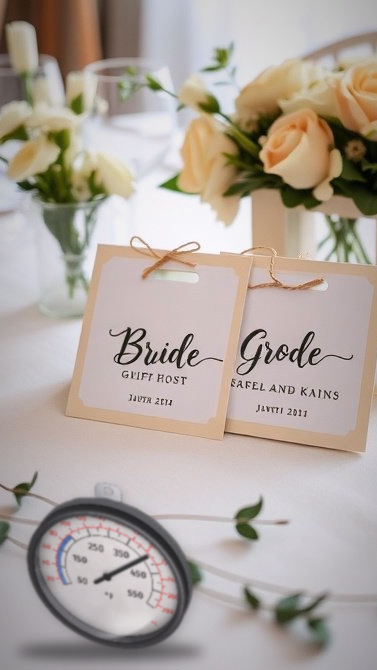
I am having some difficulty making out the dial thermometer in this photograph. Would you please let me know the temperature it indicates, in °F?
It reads 400 °F
